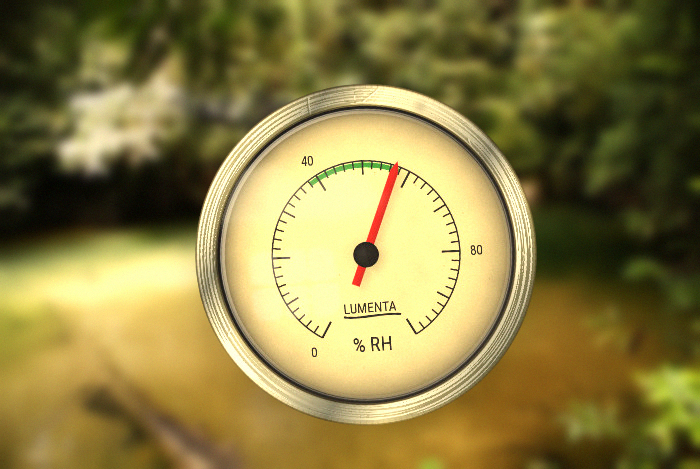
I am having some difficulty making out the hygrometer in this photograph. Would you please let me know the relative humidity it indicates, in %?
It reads 57 %
